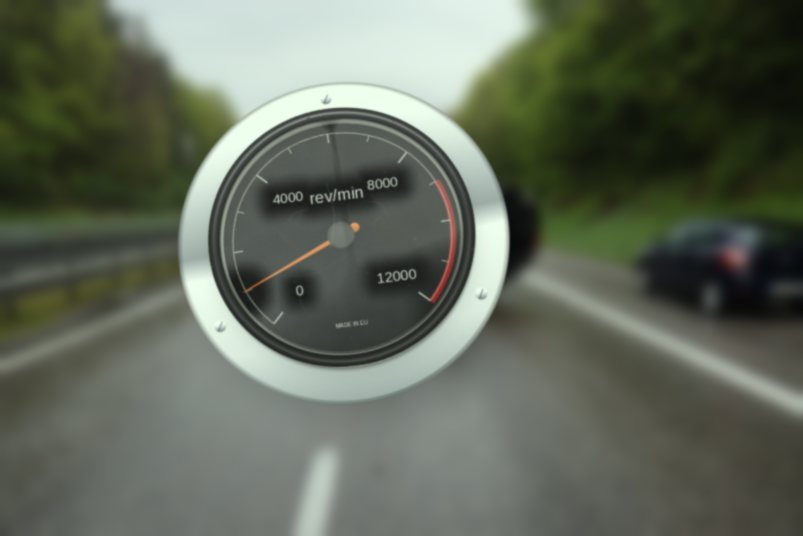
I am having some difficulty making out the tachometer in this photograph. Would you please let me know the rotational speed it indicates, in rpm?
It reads 1000 rpm
